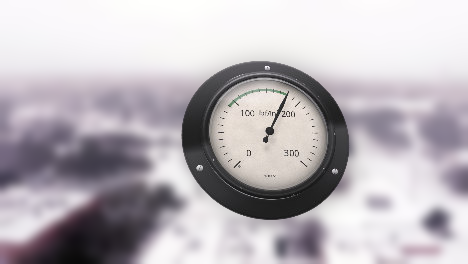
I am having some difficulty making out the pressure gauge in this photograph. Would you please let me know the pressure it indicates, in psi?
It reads 180 psi
